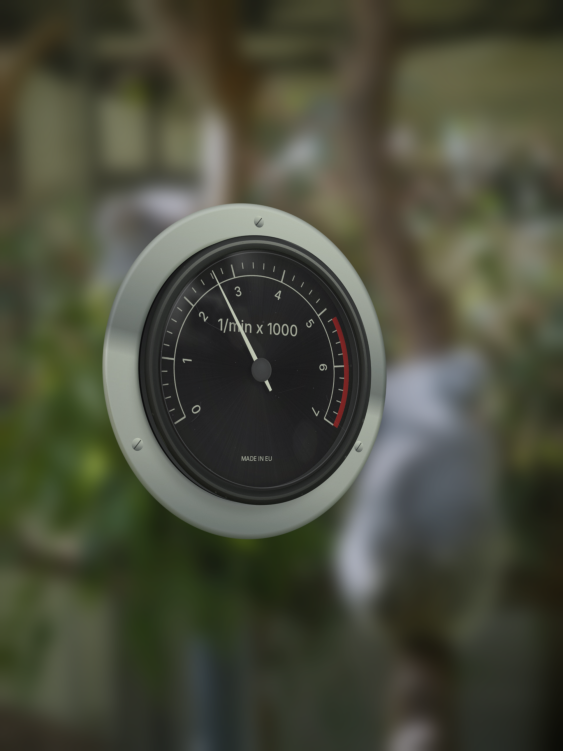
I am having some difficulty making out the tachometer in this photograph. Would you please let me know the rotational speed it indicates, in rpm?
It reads 2600 rpm
